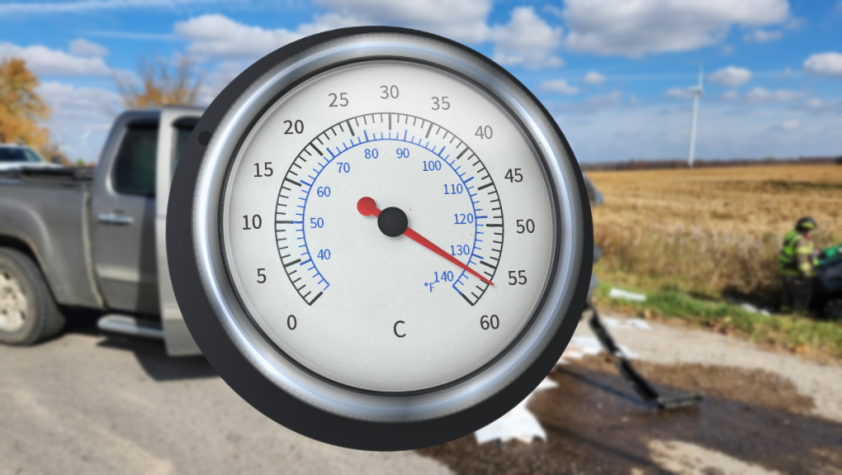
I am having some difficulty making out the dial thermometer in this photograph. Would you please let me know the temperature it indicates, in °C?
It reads 57 °C
